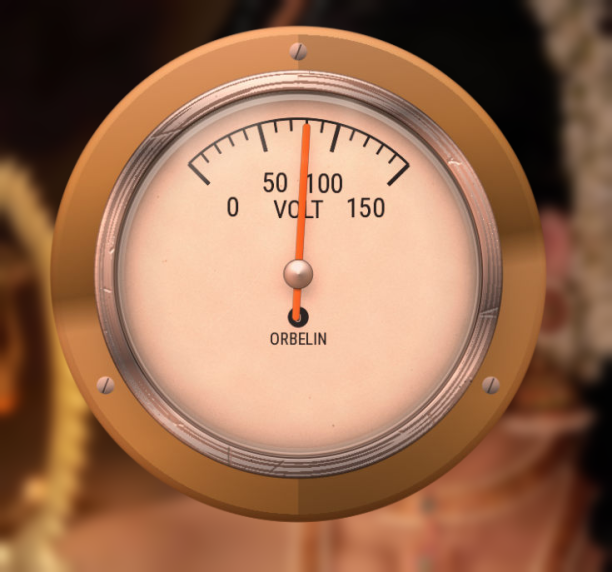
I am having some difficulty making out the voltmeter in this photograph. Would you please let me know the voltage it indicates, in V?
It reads 80 V
